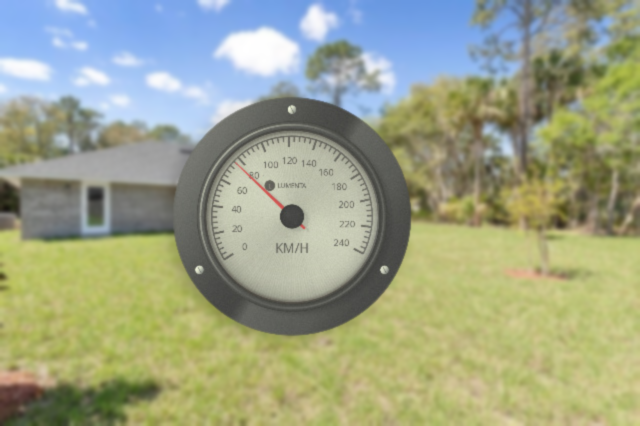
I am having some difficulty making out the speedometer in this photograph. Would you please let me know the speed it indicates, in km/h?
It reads 76 km/h
